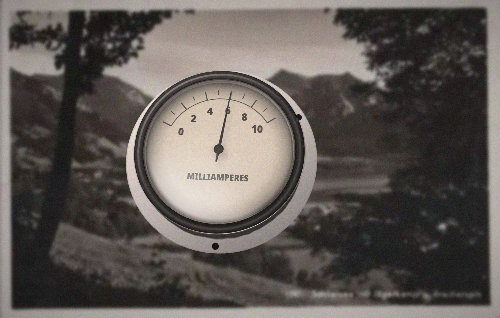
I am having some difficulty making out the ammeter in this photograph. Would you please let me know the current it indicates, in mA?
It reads 6 mA
